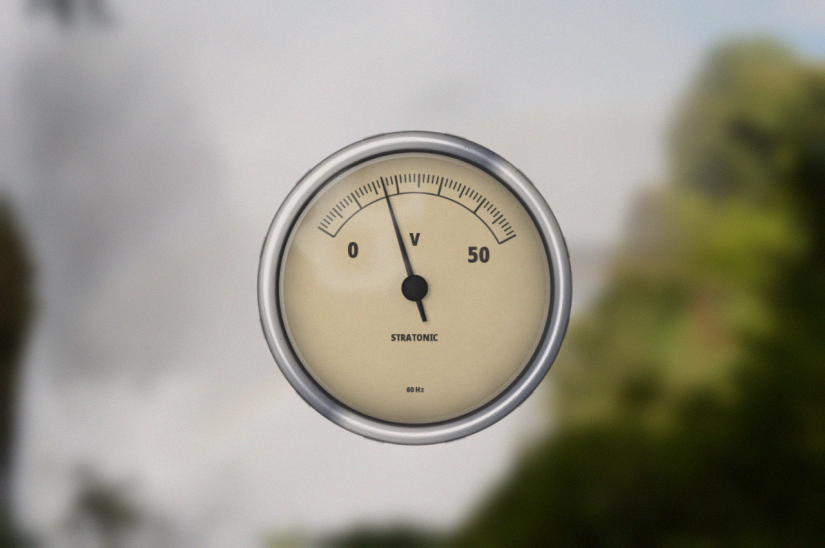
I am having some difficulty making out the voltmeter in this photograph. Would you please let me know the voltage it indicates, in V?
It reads 17 V
